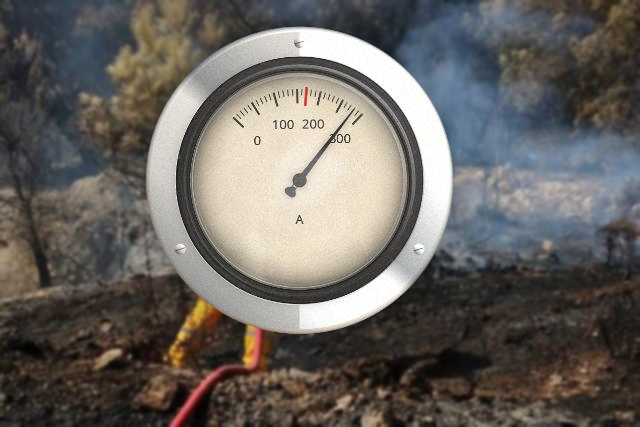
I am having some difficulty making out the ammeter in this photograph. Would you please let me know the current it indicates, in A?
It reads 280 A
